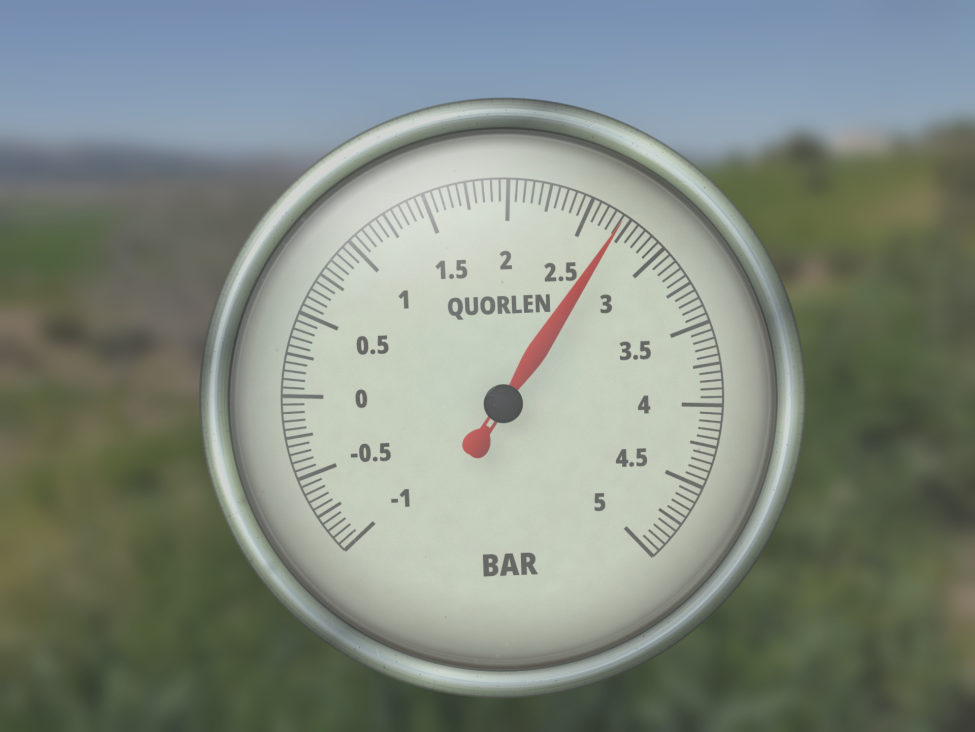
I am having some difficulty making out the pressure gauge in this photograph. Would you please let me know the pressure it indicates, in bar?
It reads 2.7 bar
